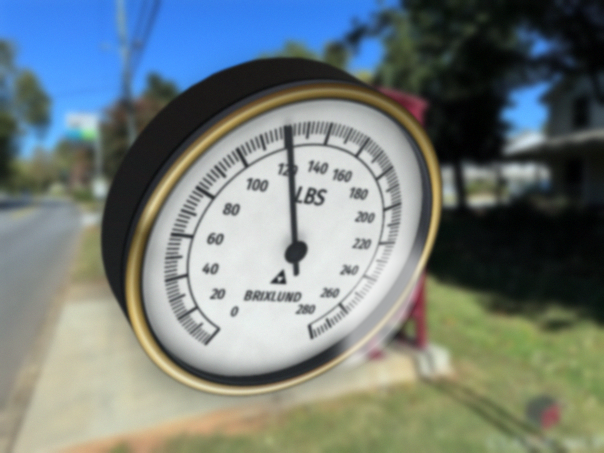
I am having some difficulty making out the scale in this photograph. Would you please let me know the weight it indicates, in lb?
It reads 120 lb
